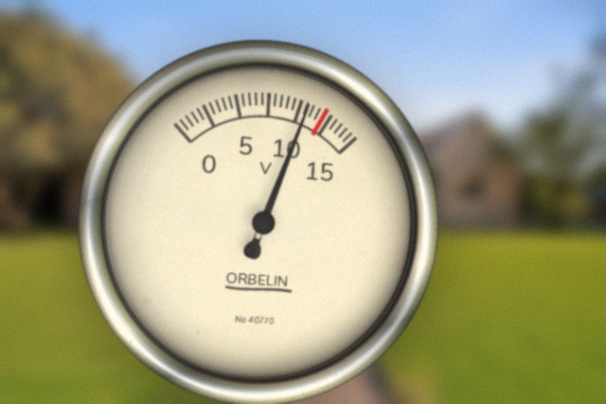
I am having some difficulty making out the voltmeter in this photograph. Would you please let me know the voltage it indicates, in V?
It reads 10.5 V
